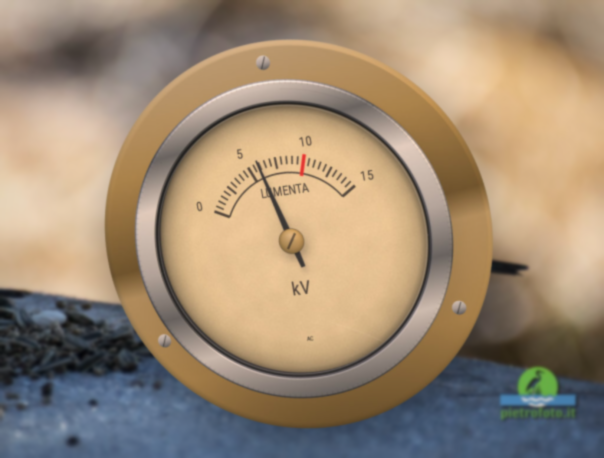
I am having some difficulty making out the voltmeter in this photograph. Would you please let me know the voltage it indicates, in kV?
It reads 6 kV
